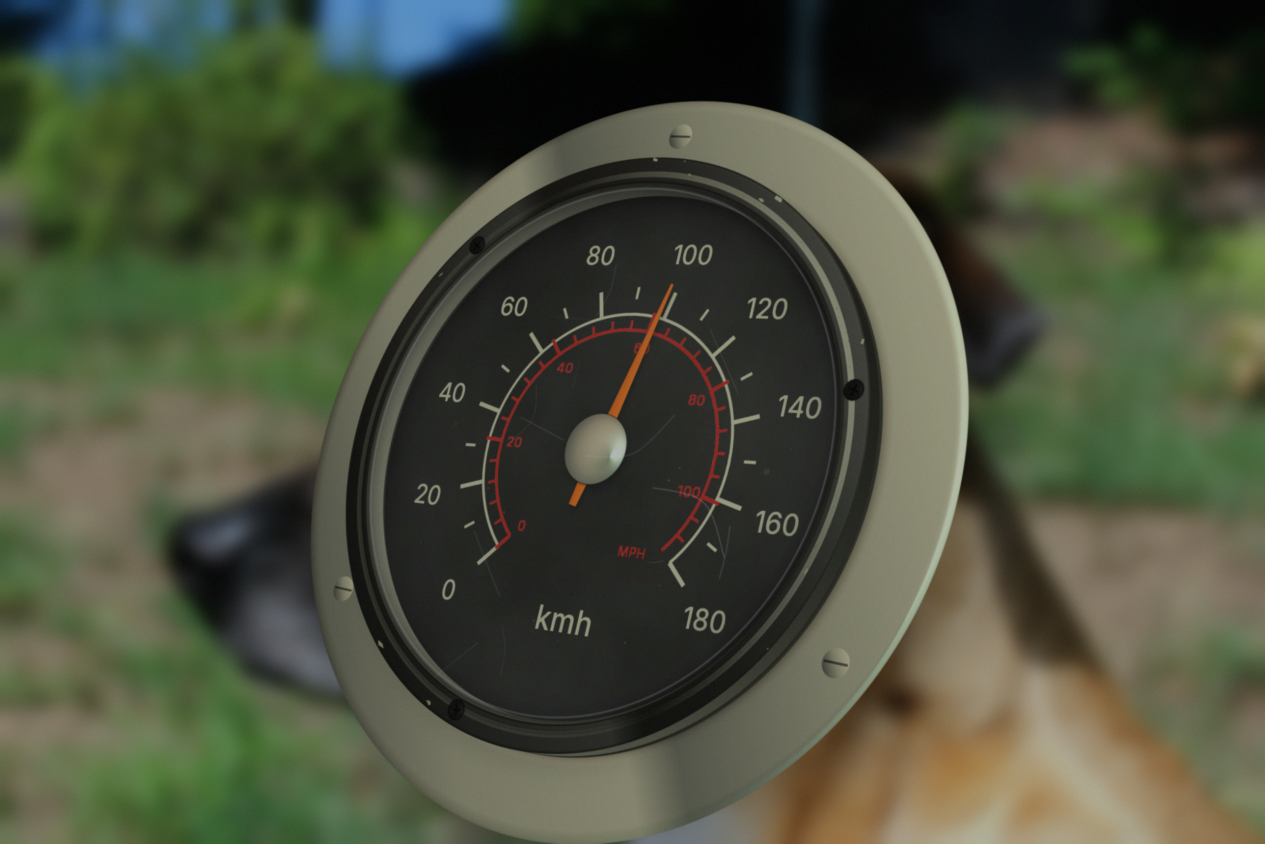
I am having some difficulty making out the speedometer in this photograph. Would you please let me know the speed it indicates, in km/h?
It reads 100 km/h
